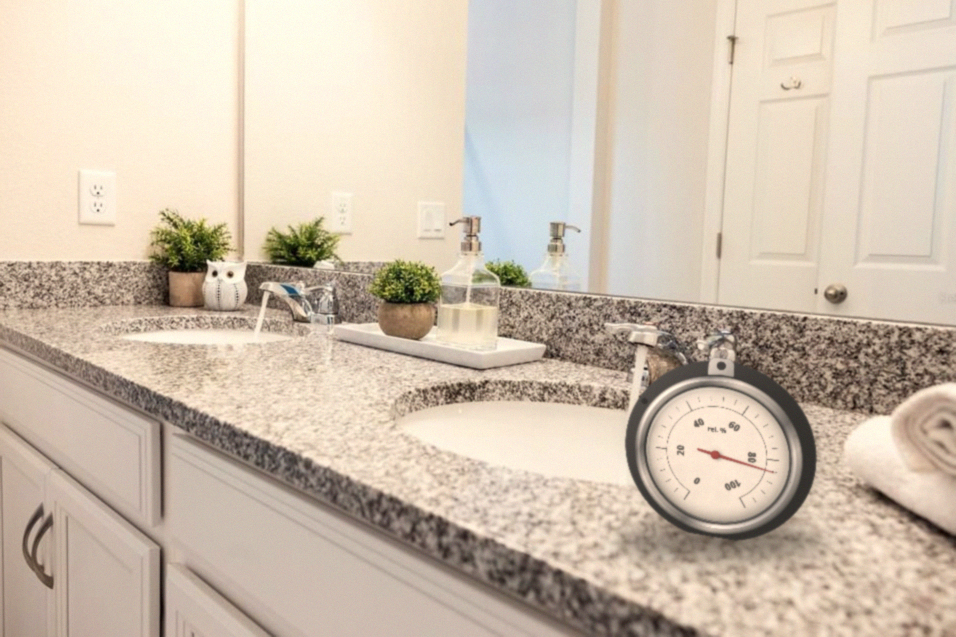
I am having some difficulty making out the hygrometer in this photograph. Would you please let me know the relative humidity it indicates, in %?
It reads 84 %
